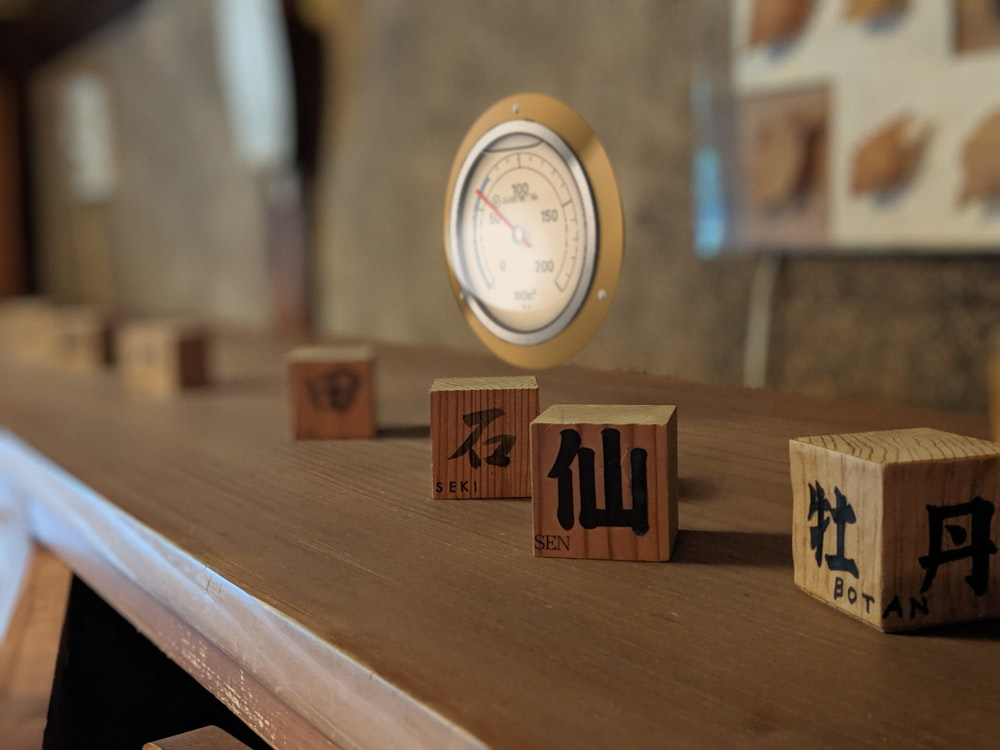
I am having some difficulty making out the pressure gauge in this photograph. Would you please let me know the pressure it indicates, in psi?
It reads 60 psi
